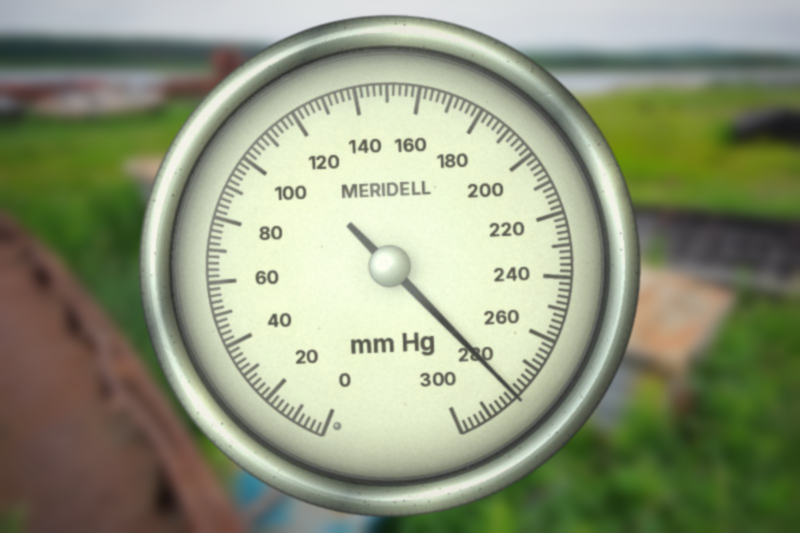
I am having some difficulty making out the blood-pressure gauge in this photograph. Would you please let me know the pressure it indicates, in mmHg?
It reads 280 mmHg
